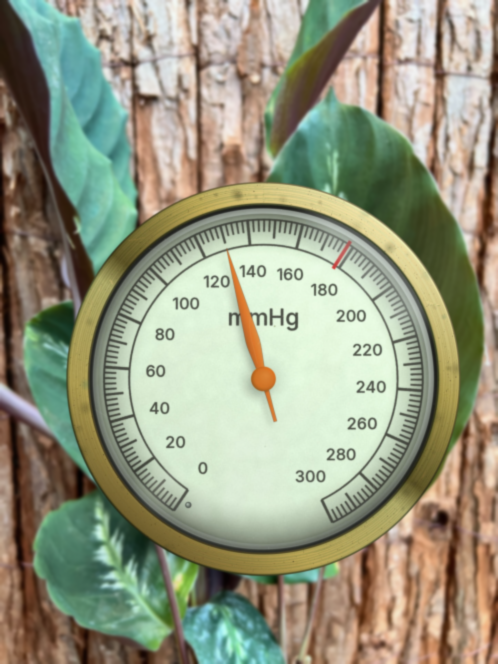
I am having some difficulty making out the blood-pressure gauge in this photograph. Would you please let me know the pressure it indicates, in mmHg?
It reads 130 mmHg
